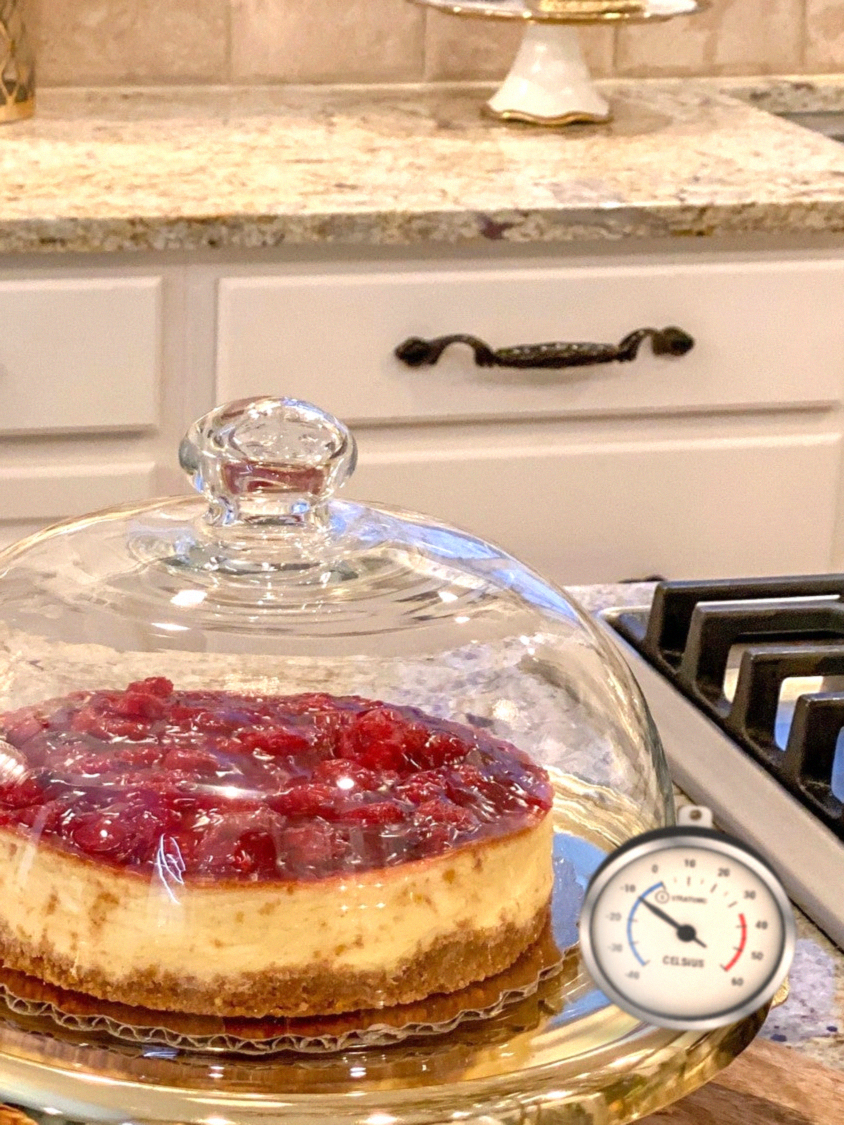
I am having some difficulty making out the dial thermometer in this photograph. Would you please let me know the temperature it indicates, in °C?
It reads -10 °C
